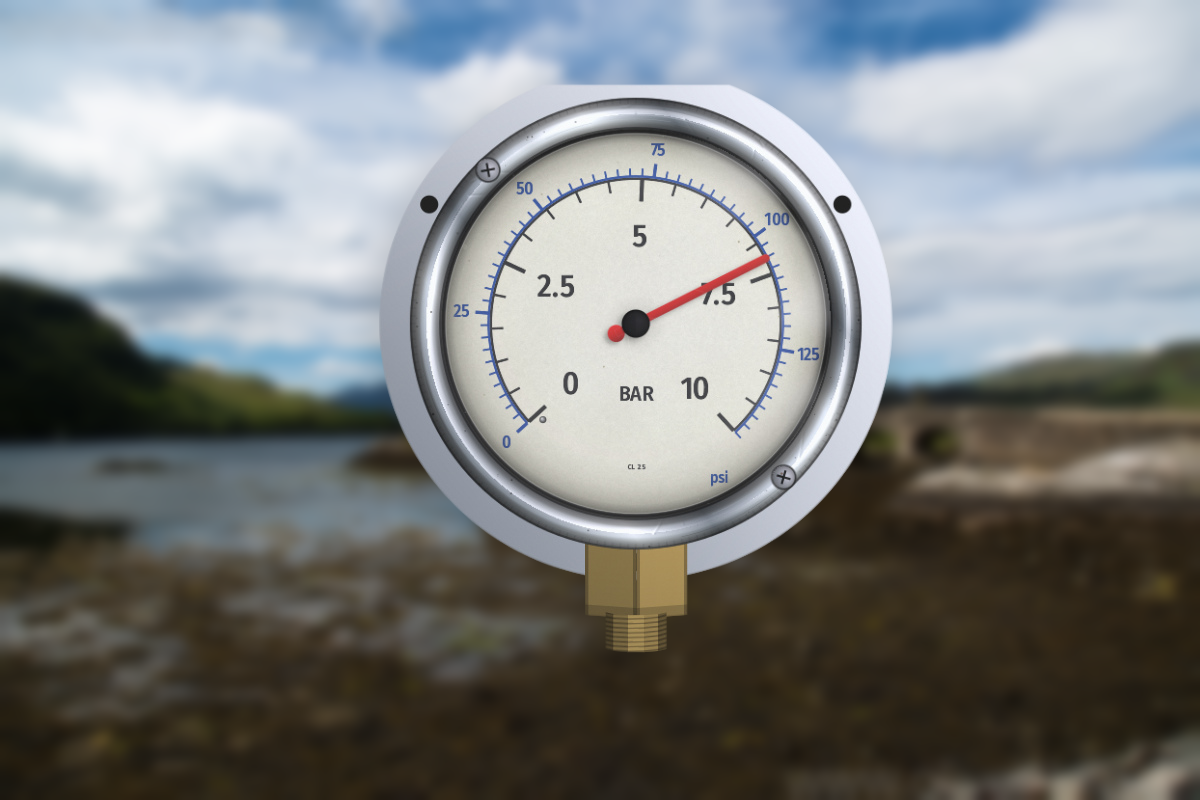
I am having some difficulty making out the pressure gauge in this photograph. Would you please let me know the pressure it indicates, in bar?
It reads 7.25 bar
